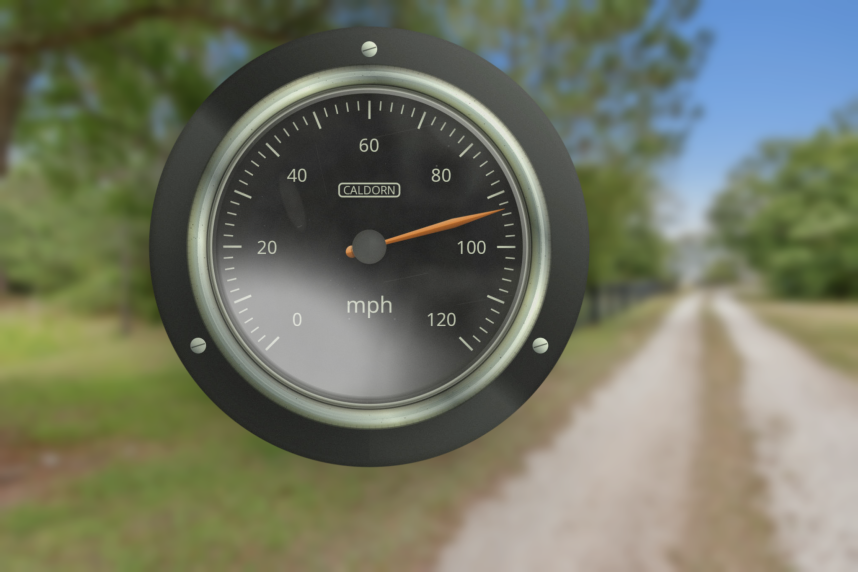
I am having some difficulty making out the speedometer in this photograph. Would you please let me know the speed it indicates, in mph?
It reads 93 mph
